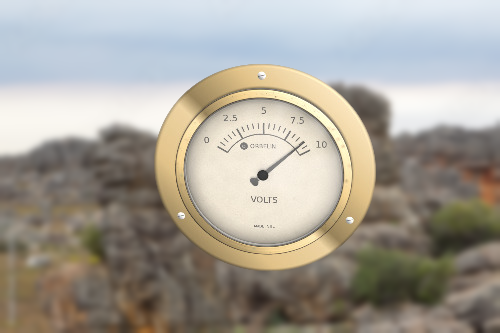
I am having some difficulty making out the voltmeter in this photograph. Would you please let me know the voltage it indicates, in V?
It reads 9 V
